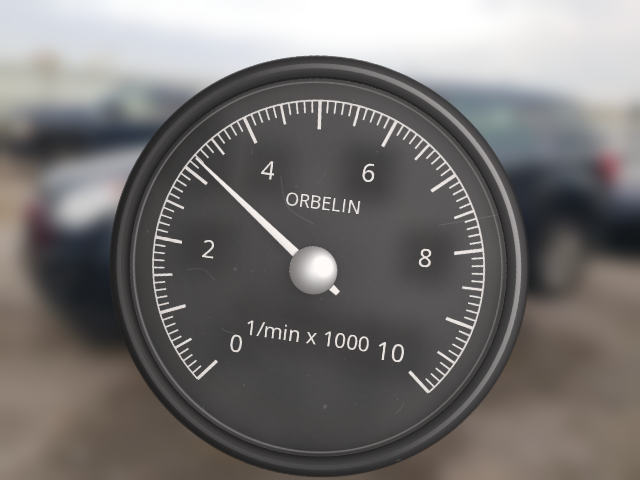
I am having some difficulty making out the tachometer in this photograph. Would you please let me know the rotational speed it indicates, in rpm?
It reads 3200 rpm
